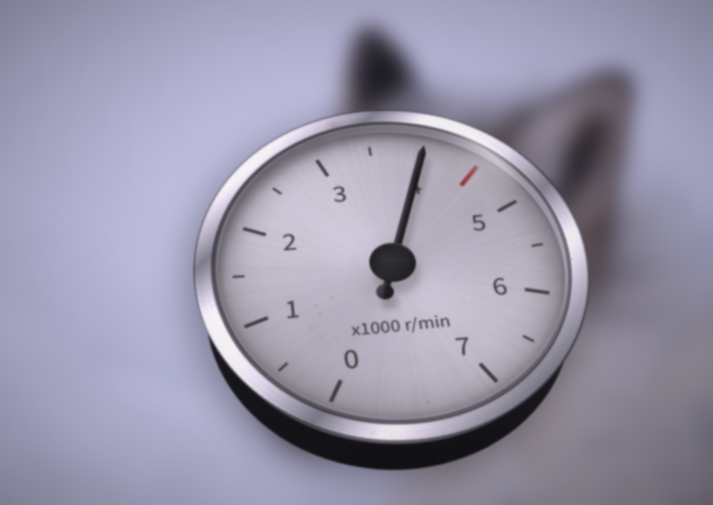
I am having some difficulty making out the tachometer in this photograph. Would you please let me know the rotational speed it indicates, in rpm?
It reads 4000 rpm
